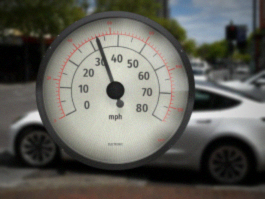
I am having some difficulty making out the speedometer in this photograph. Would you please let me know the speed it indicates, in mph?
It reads 32.5 mph
